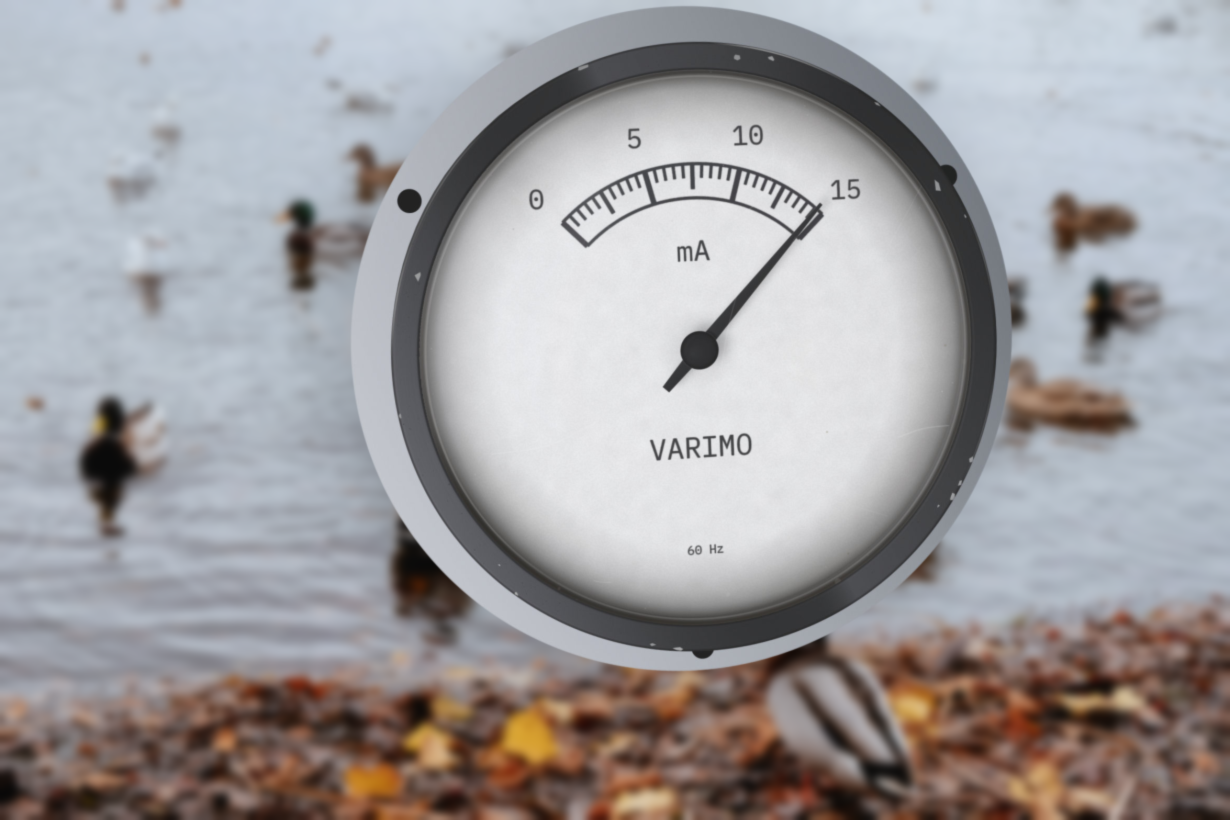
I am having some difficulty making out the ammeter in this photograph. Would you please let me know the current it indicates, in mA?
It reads 14.5 mA
